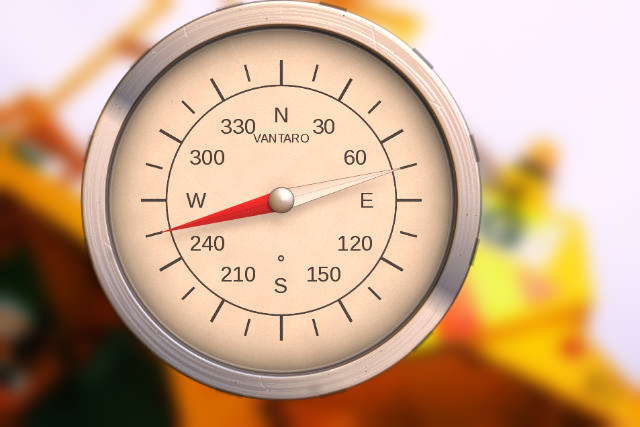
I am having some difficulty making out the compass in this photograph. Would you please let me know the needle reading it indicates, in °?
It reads 255 °
